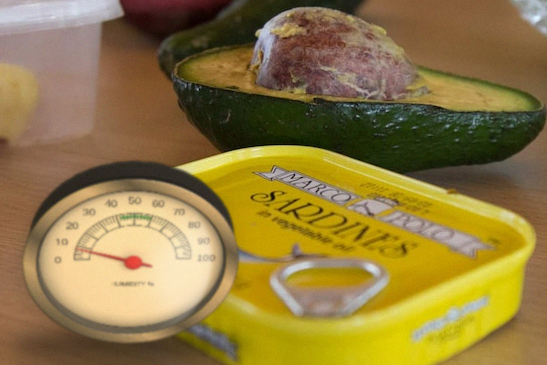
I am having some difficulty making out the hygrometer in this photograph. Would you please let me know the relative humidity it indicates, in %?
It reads 10 %
